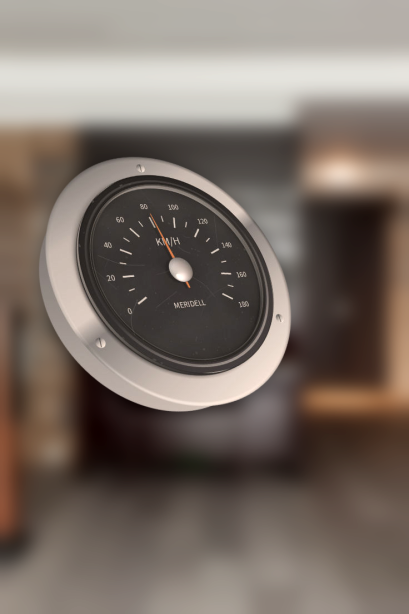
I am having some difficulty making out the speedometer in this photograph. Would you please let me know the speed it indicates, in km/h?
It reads 80 km/h
